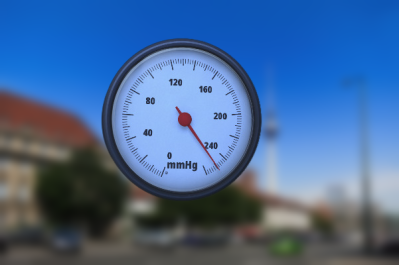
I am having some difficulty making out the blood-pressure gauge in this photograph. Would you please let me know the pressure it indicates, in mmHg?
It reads 250 mmHg
